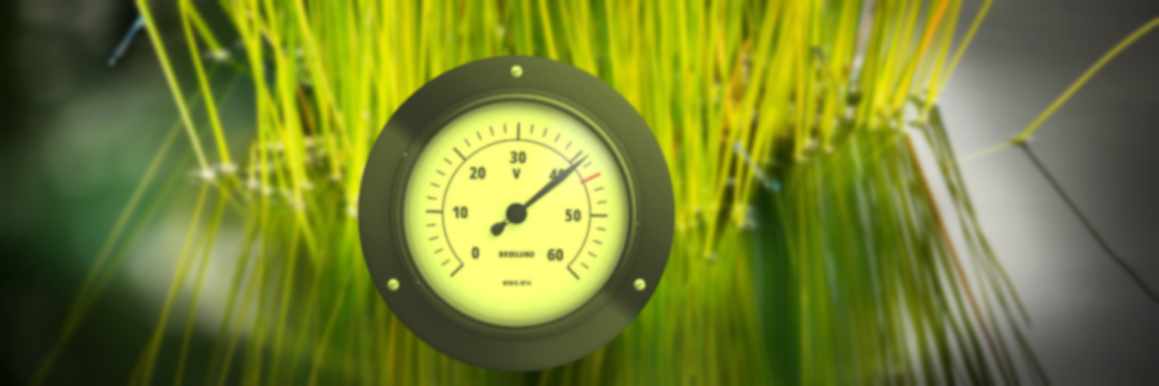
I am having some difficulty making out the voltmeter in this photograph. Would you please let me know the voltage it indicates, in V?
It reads 41 V
